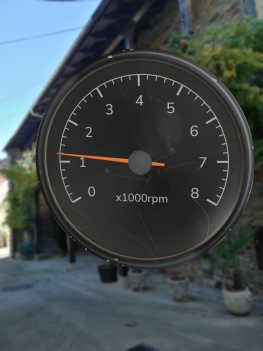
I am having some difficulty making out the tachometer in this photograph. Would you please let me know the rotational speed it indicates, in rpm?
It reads 1200 rpm
